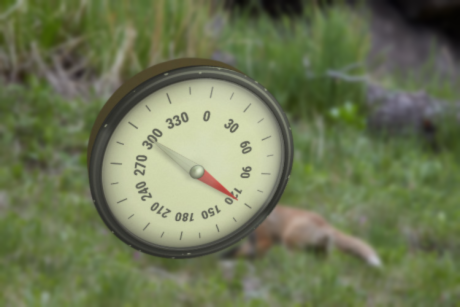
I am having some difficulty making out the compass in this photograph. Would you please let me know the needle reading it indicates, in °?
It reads 120 °
